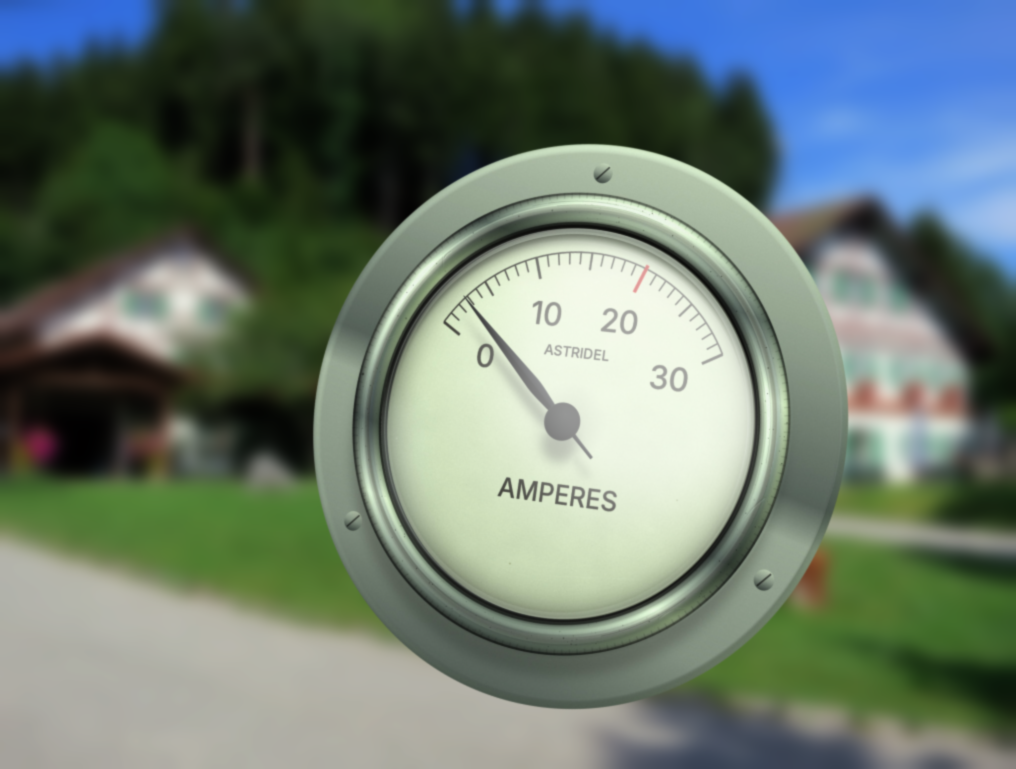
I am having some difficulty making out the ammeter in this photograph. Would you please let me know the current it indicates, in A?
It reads 3 A
